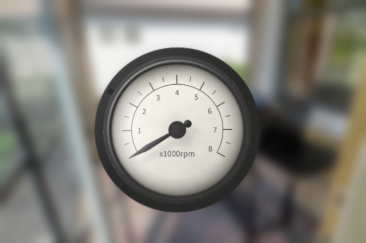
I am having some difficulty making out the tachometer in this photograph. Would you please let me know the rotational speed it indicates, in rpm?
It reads 0 rpm
